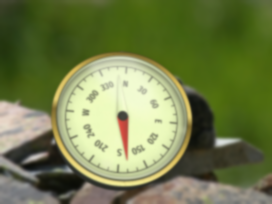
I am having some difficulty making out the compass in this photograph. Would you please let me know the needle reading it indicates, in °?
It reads 170 °
